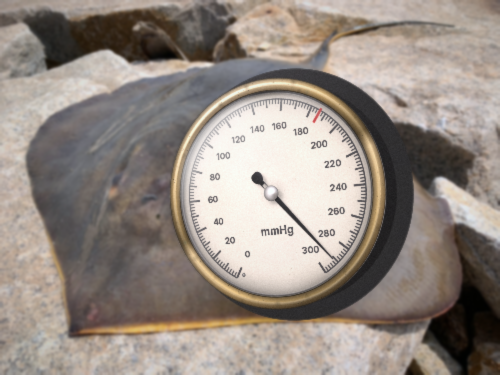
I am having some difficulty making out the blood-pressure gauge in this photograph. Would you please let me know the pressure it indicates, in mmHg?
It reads 290 mmHg
